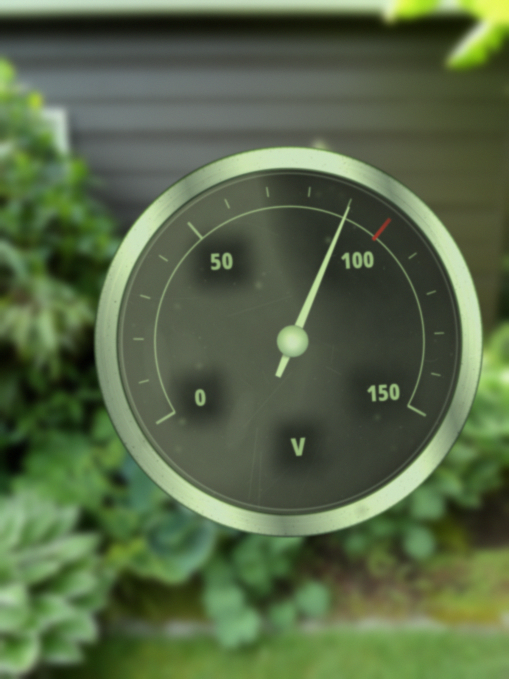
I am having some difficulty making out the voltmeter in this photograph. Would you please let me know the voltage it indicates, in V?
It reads 90 V
